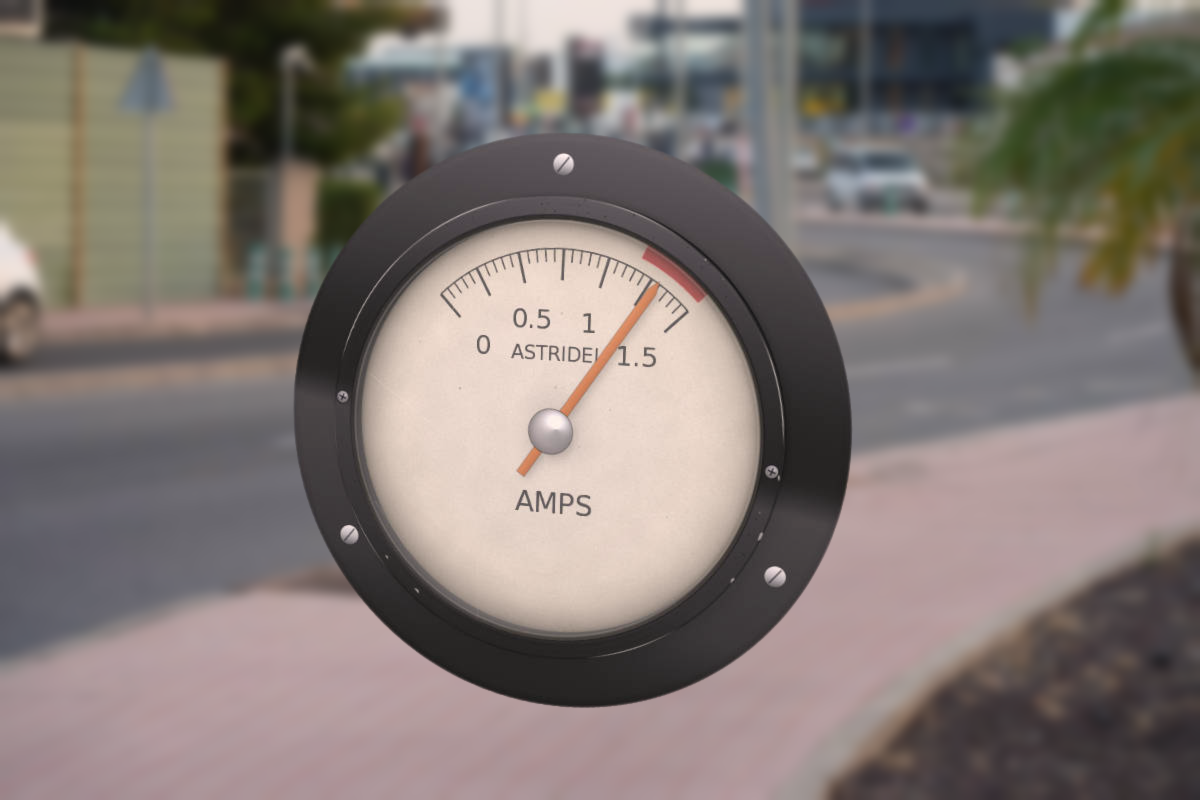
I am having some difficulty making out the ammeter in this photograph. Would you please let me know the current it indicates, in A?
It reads 1.3 A
